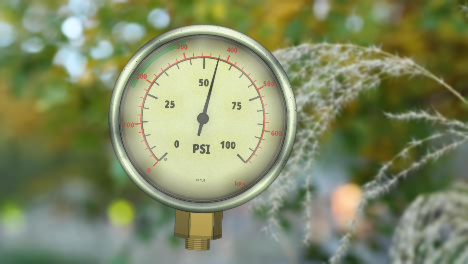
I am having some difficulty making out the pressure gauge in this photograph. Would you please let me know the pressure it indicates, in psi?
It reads 55 psi
